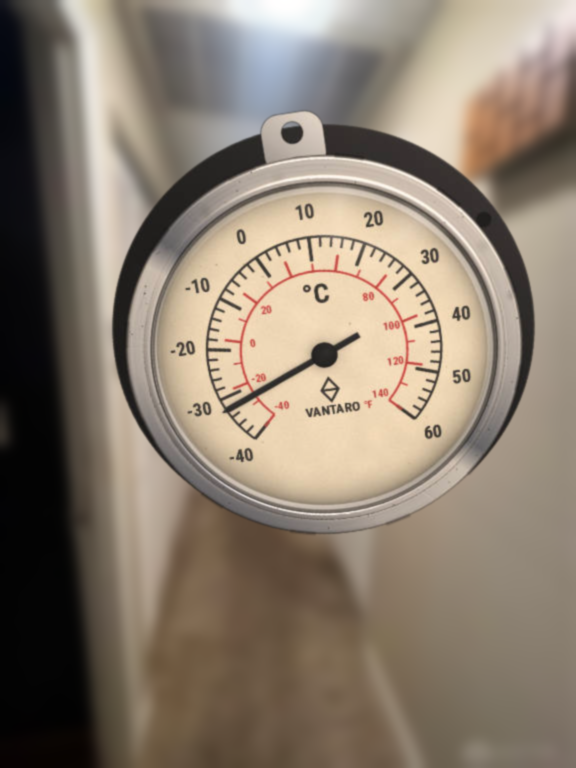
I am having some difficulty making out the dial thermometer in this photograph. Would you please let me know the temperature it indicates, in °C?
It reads -32 °C
